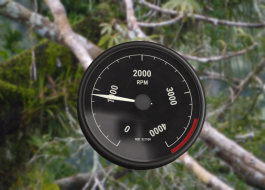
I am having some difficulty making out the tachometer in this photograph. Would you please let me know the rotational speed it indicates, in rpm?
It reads 900 rpm
